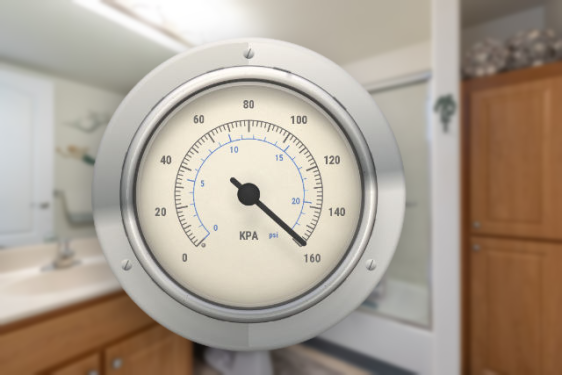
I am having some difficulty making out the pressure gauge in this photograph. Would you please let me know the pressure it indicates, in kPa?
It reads 158 kPa
